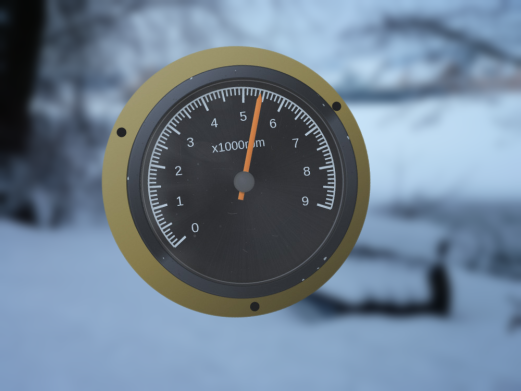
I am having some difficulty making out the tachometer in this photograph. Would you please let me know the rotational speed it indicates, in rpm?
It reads 5400 rpm
